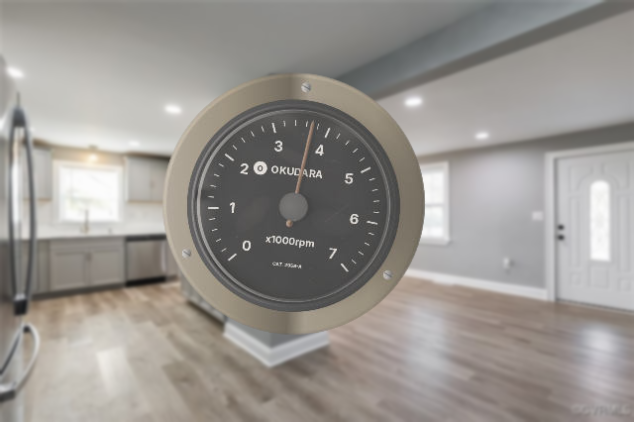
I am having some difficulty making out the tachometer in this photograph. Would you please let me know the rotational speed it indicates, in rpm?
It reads 3700 rpm
